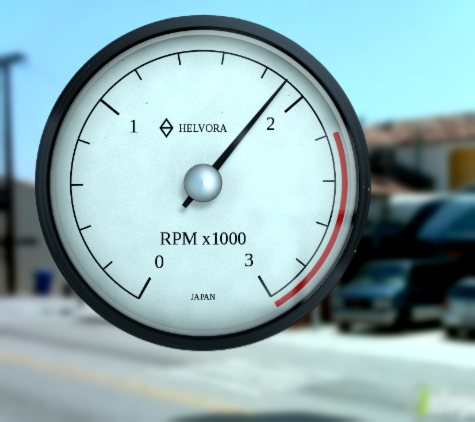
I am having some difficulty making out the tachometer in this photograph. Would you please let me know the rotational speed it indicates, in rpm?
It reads 1900 rpm
